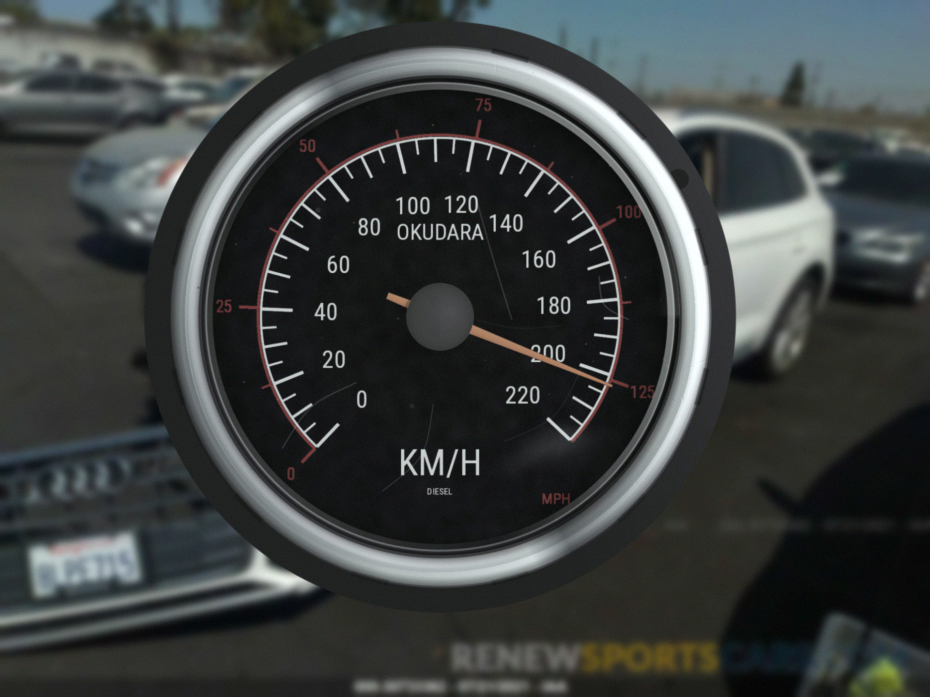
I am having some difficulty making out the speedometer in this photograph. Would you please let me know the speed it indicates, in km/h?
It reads 202.5 km/h
